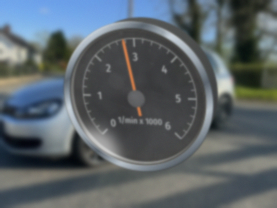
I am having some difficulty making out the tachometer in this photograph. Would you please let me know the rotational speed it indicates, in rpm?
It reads 2800 rpm
